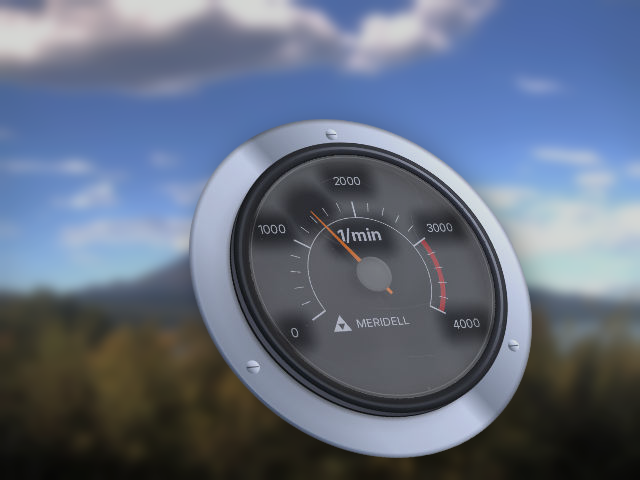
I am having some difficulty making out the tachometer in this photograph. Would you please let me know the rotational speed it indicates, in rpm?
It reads 1400 rpm
